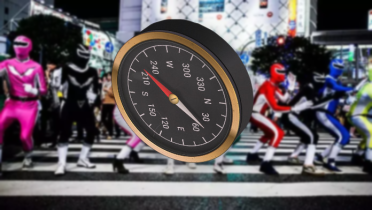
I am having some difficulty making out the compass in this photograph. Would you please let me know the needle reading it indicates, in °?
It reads 225 °
